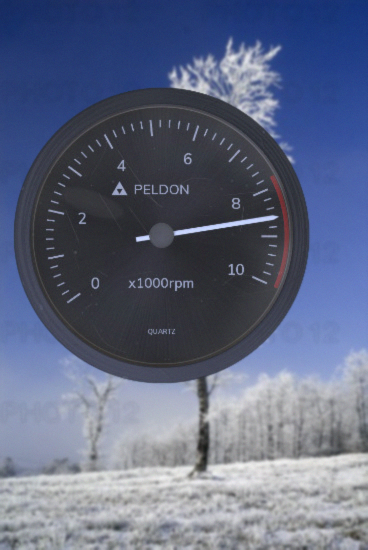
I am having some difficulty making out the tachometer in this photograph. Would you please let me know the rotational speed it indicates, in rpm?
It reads 8600 rpm
